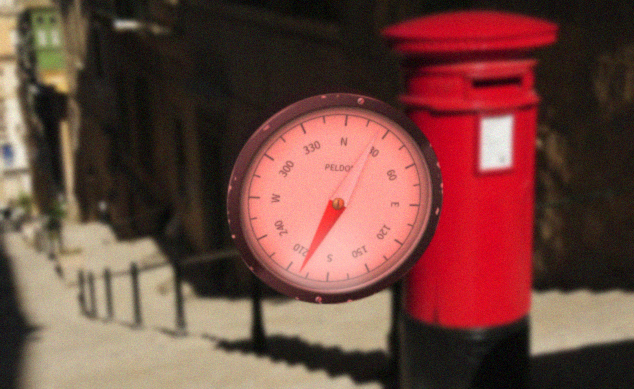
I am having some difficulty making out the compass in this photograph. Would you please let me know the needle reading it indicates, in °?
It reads 202.5 °
